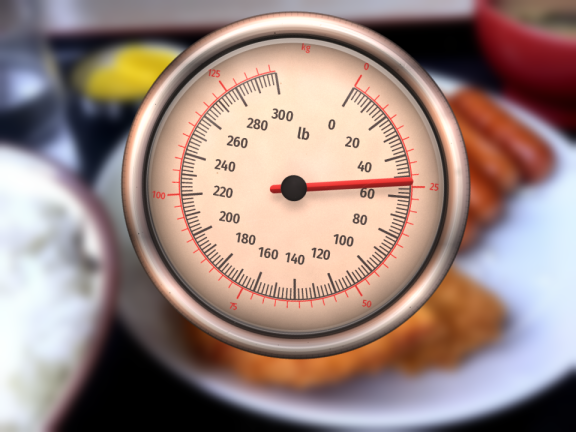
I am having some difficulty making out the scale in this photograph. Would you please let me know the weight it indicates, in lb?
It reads 52 lb
